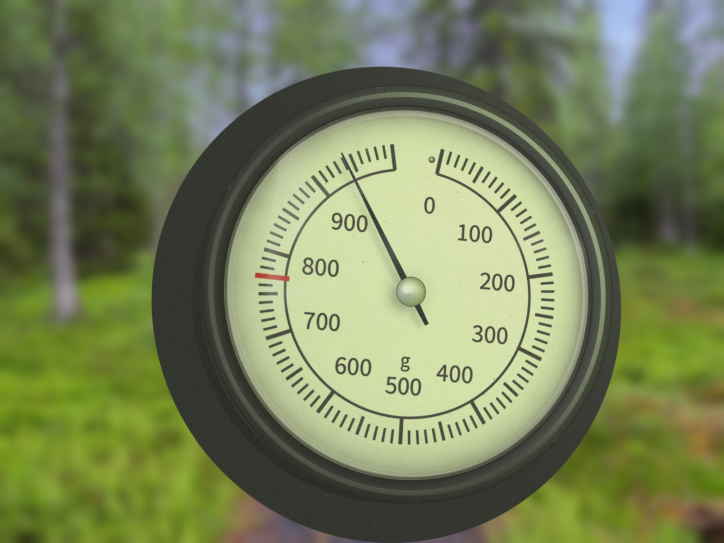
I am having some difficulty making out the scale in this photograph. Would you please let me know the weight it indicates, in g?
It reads 940 g
